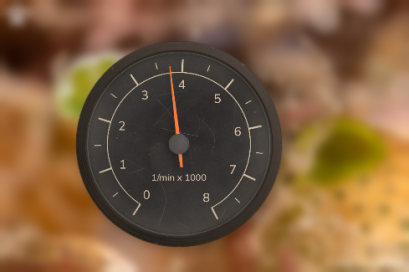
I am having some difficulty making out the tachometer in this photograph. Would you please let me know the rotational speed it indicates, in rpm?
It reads 3750 rpm
